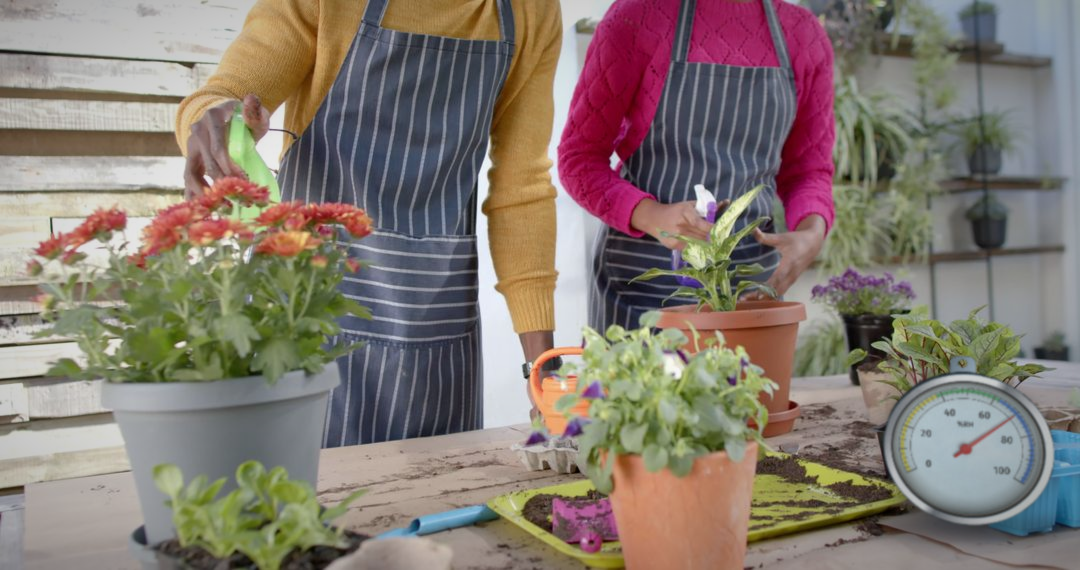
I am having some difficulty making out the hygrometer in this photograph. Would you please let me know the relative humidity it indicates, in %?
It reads 70 %
